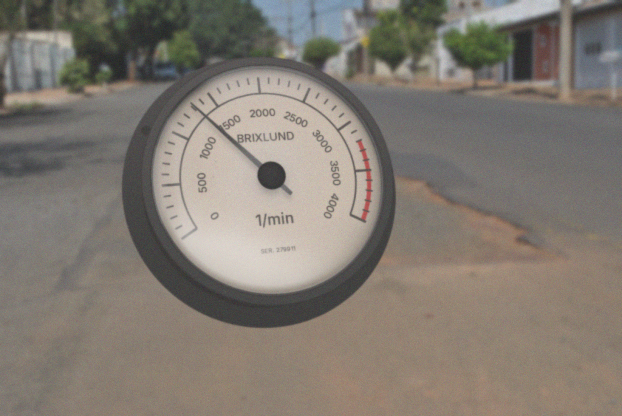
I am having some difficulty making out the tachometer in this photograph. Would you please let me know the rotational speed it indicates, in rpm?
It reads 1300 rpm
